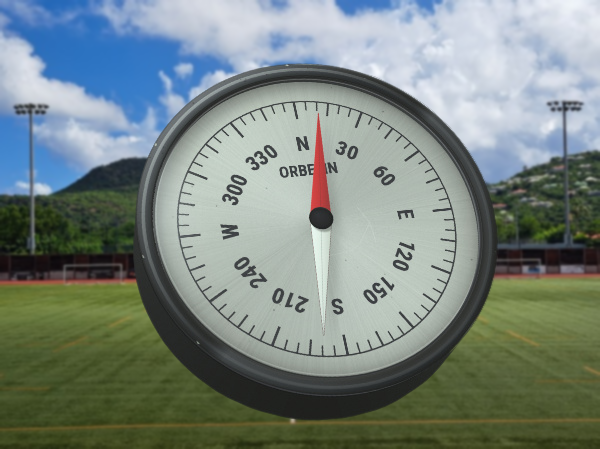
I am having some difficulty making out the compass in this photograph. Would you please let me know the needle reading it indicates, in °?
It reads 10 °
